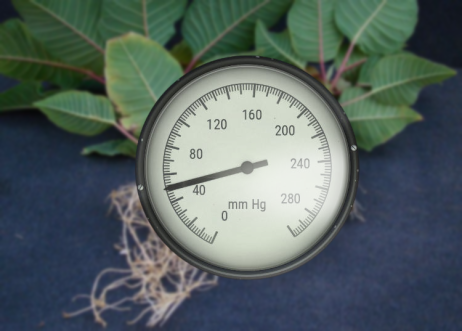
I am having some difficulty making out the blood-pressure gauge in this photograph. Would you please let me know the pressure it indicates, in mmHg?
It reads 50 mmHg
